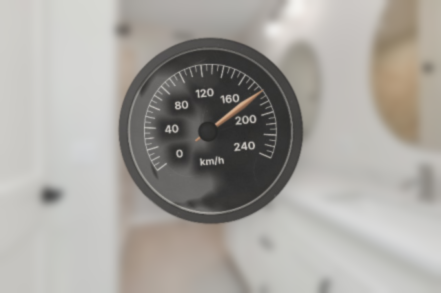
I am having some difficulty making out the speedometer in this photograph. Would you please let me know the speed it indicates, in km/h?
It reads 180 km/h
